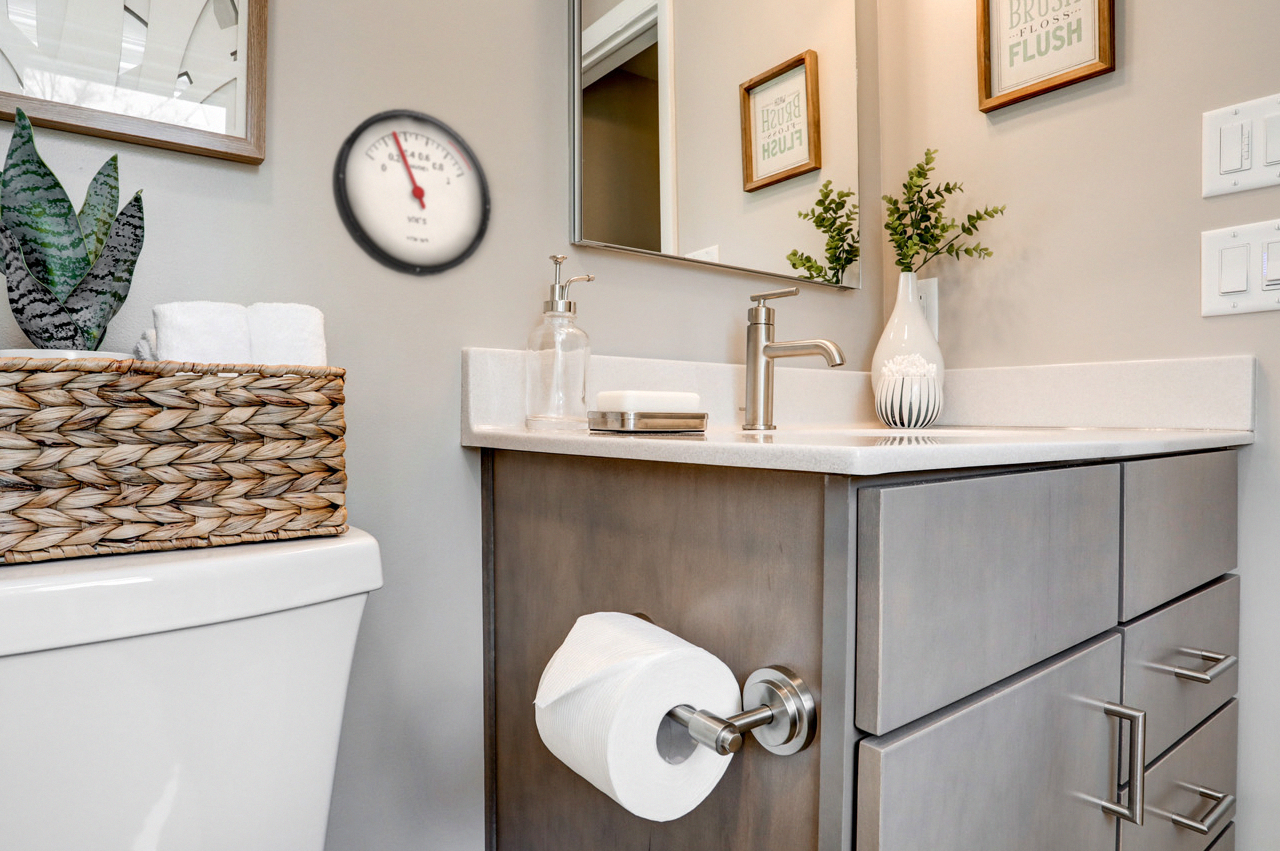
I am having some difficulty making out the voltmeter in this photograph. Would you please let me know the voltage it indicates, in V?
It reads 0.3 V
